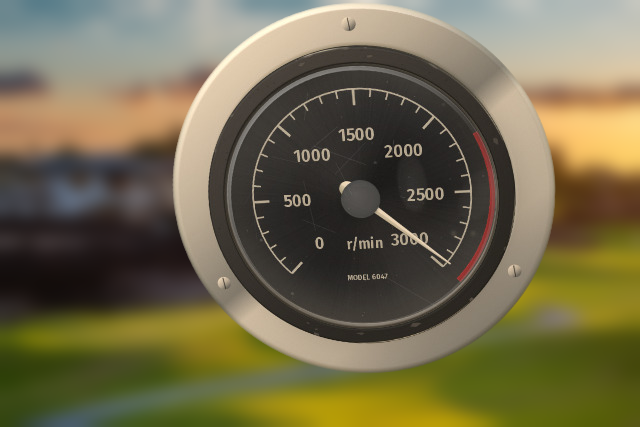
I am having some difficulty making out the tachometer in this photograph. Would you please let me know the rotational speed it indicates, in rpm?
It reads 2950 rpm
